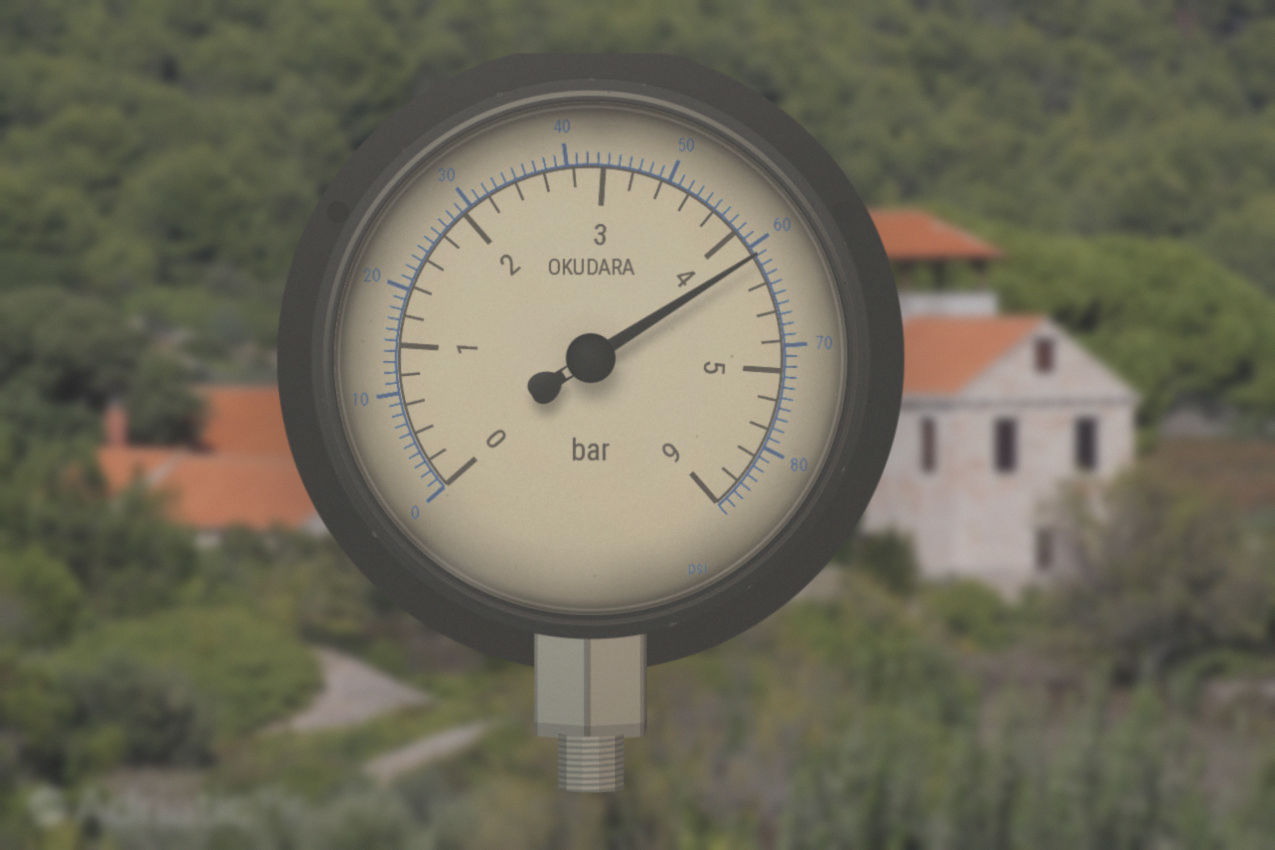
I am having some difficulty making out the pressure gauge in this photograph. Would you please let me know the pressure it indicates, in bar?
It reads 4.2 bar
